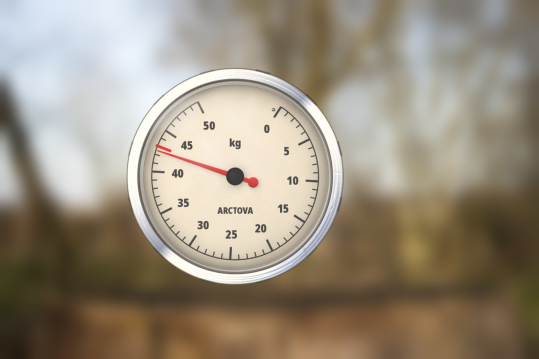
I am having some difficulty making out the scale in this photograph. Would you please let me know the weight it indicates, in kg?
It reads 42.5 kg
